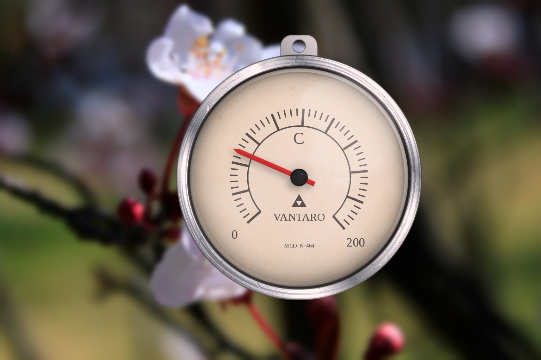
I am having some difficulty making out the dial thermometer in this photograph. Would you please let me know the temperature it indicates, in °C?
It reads 48 °C
